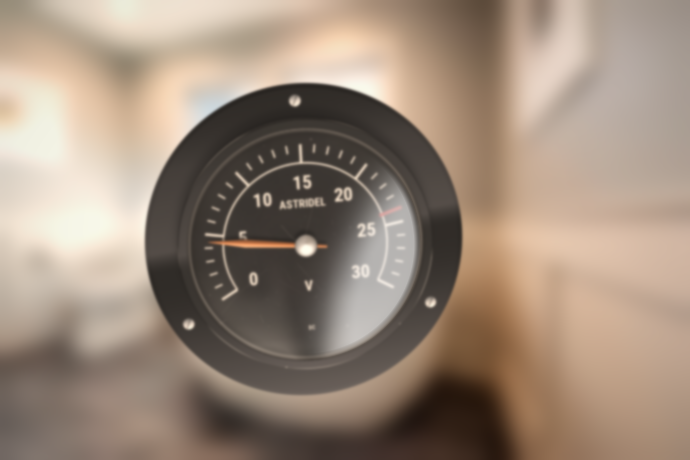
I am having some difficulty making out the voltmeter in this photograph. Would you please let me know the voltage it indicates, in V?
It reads 4.5 V
